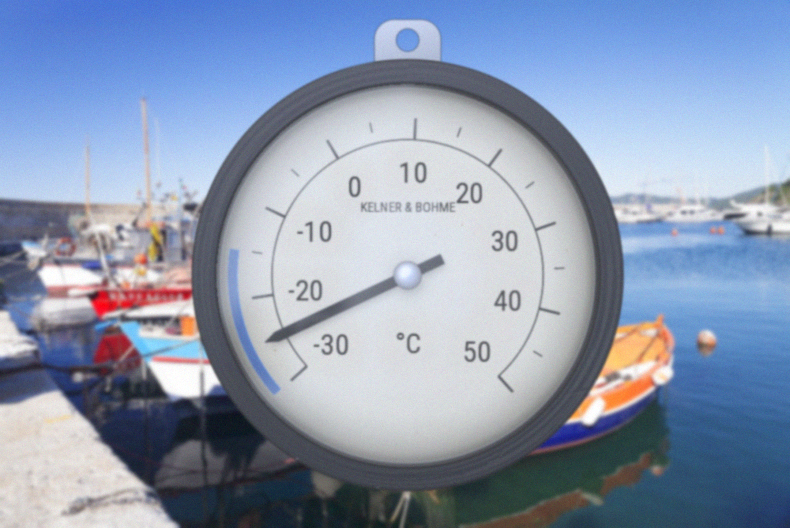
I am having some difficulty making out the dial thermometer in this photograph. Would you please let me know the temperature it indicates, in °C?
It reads -25 °C
